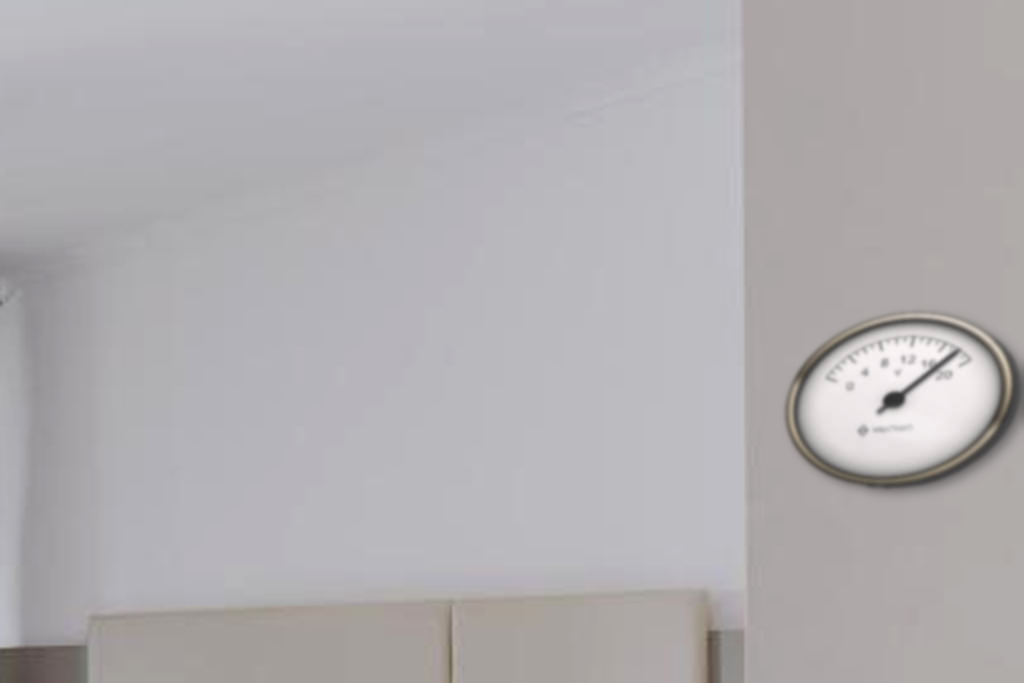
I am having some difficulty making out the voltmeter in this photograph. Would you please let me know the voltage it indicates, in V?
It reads 18 V
